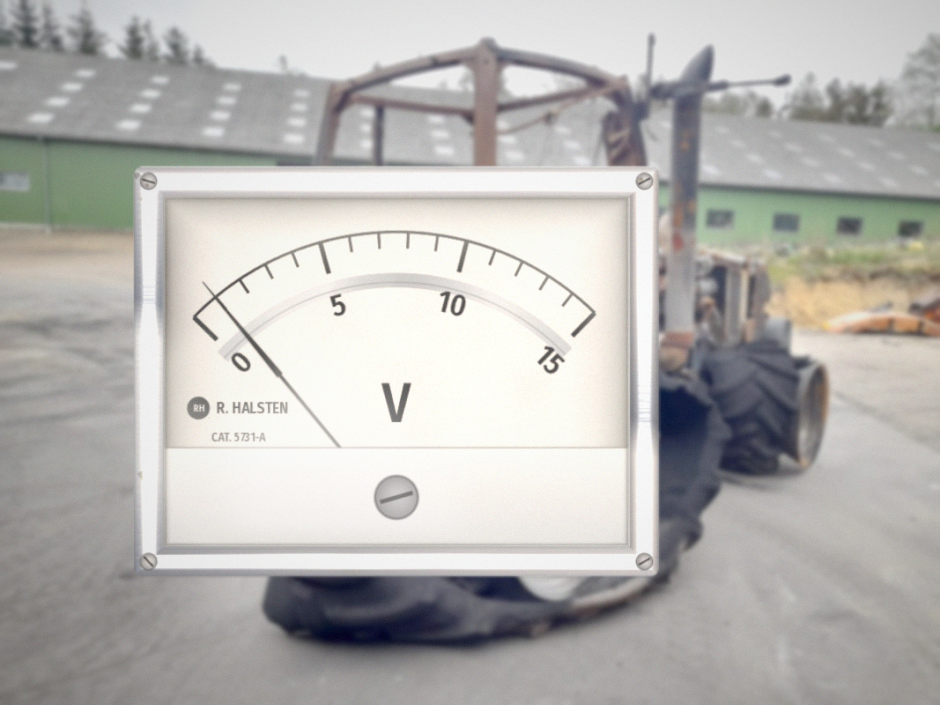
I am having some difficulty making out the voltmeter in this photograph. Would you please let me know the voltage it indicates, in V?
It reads 1 V
